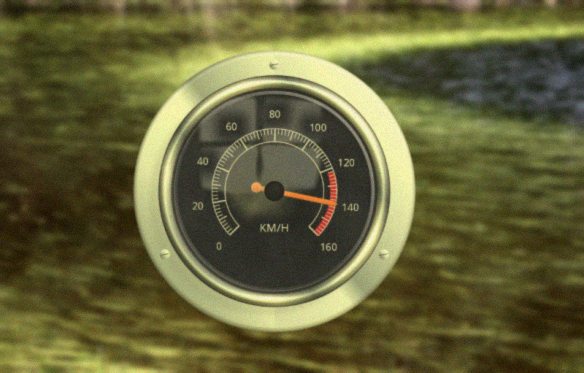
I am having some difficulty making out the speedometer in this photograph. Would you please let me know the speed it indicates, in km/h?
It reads 140 km/h
